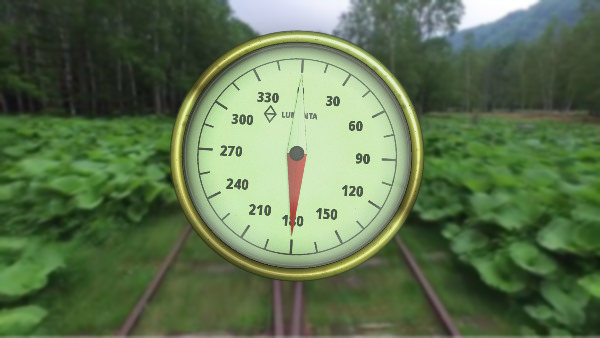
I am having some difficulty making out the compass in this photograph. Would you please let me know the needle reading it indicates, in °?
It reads 180 °
